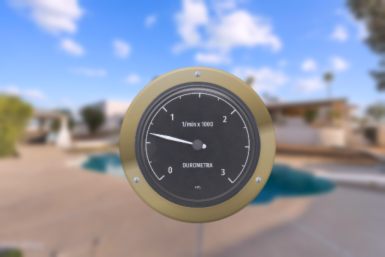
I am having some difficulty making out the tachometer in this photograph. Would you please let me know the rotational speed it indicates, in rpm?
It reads 625 rpm
